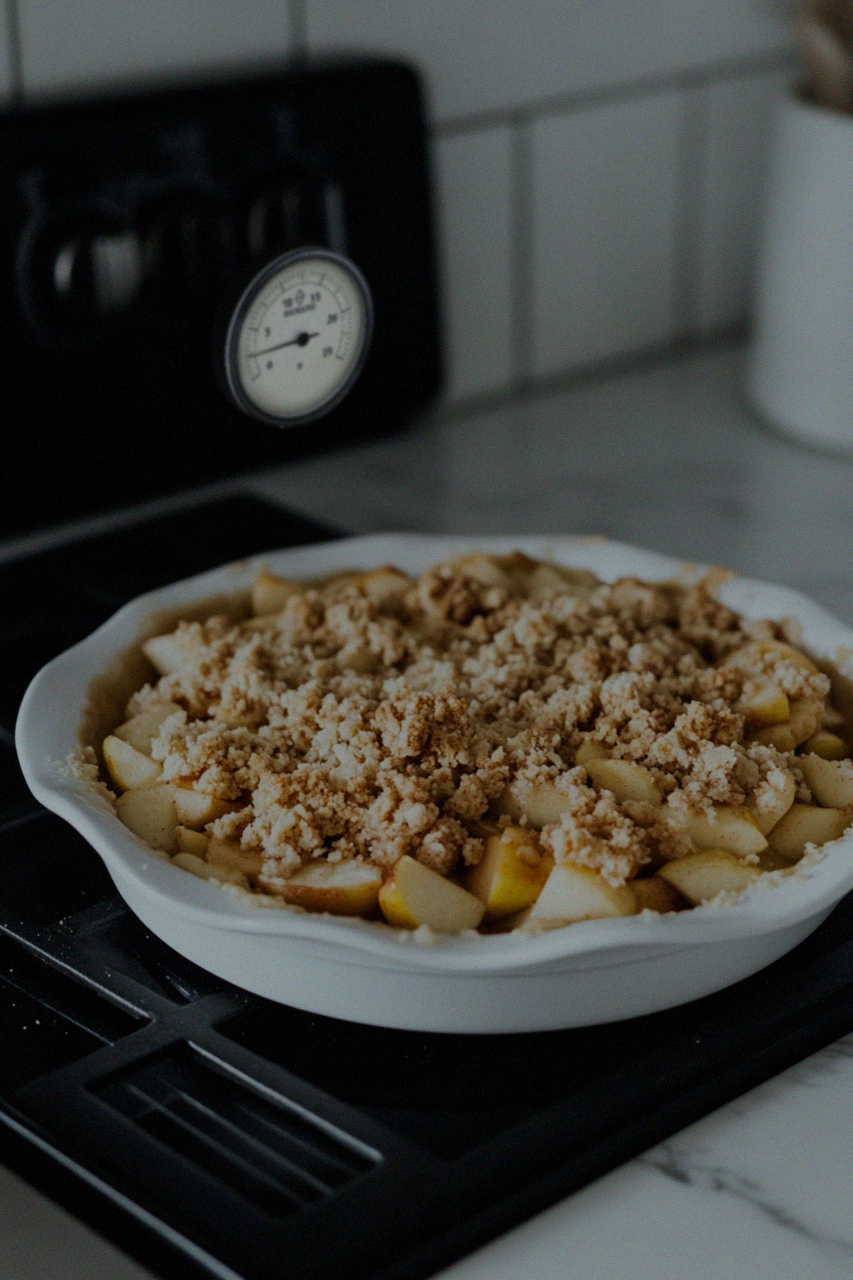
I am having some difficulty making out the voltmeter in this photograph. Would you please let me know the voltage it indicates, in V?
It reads 2.5 V
